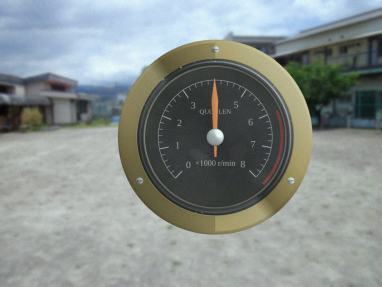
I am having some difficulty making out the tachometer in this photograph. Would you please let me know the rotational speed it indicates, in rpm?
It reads 4000 rpm
